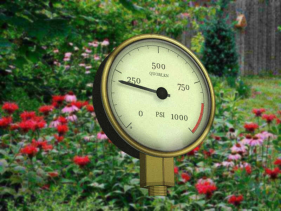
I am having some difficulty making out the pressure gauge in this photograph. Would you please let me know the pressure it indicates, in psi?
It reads 200 psi
